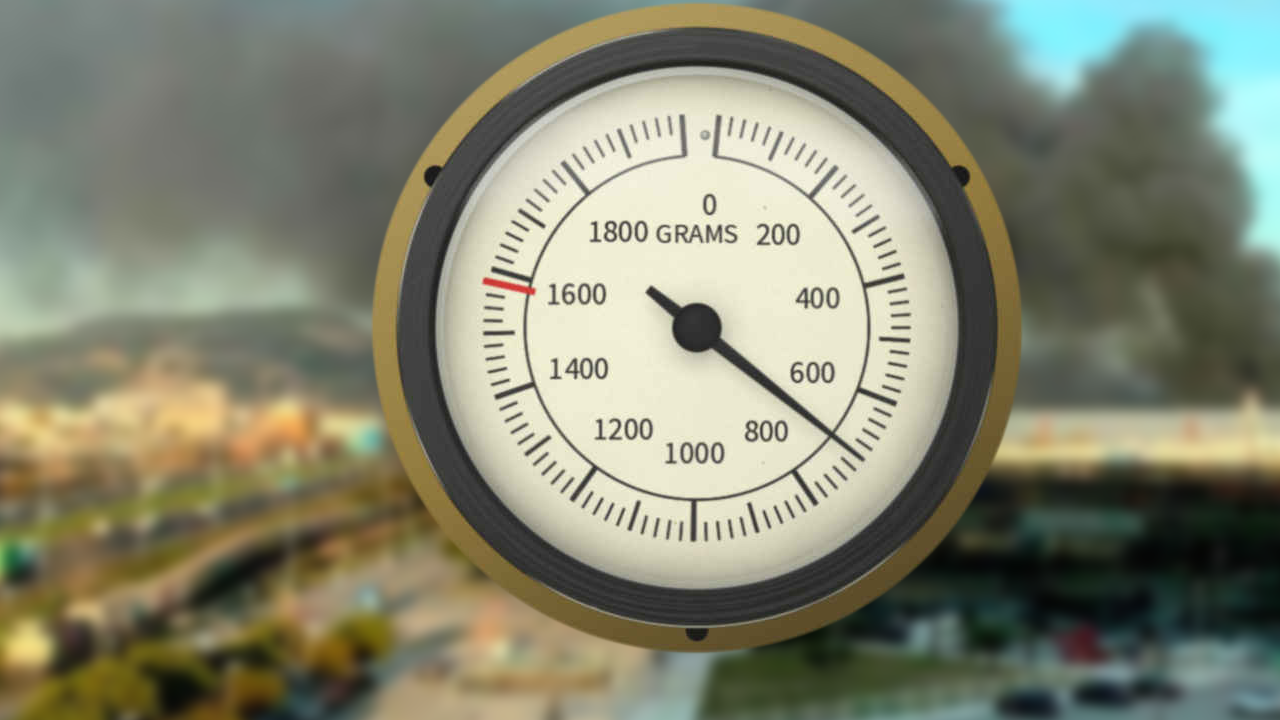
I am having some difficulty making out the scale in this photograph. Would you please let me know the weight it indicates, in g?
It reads 700 g
